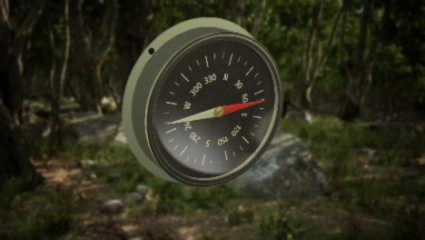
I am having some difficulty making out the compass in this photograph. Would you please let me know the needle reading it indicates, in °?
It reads 70 °
